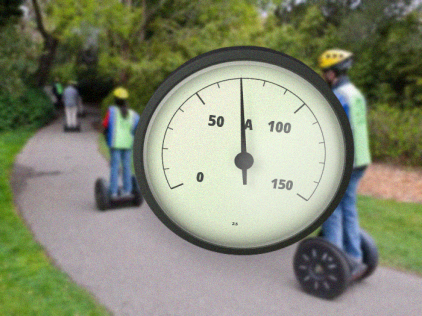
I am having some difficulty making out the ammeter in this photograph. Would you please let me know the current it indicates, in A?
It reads 70 A
